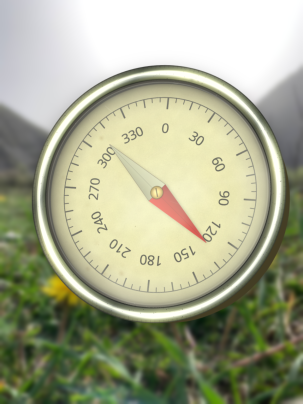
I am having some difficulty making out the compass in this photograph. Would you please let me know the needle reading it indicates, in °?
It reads 130 °
